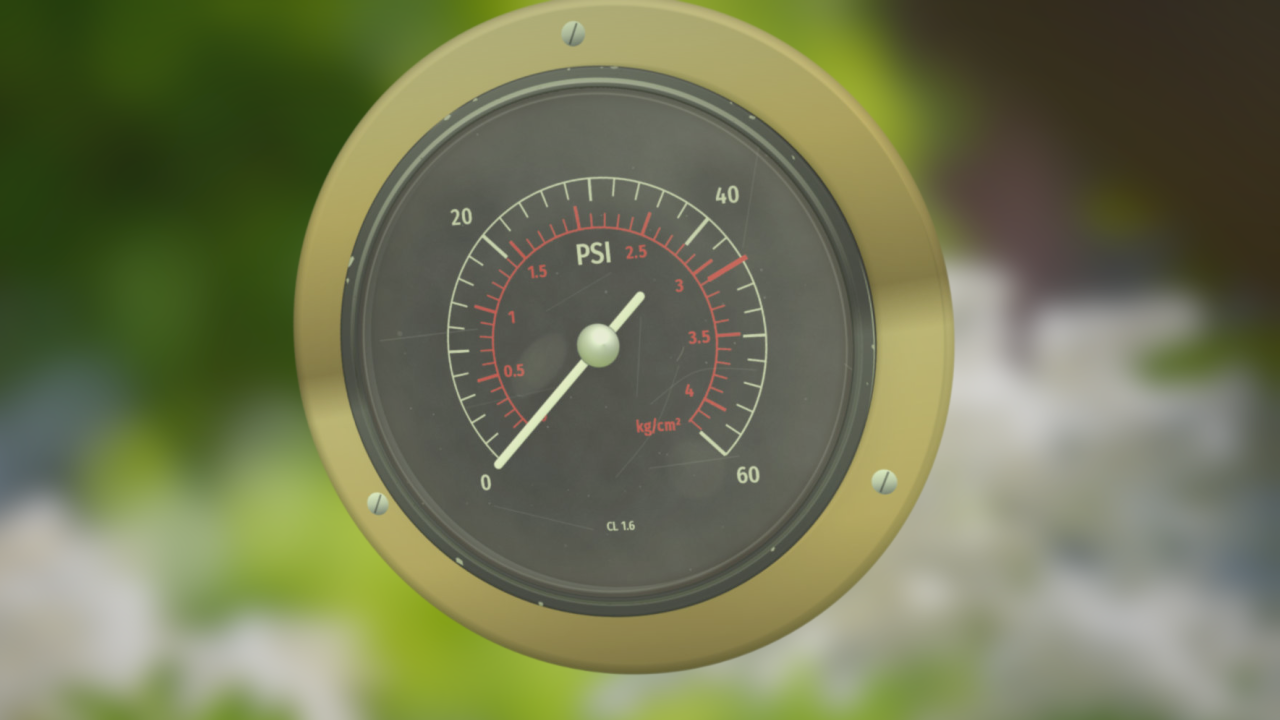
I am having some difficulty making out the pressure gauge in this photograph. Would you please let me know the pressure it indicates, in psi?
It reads 0 psi
